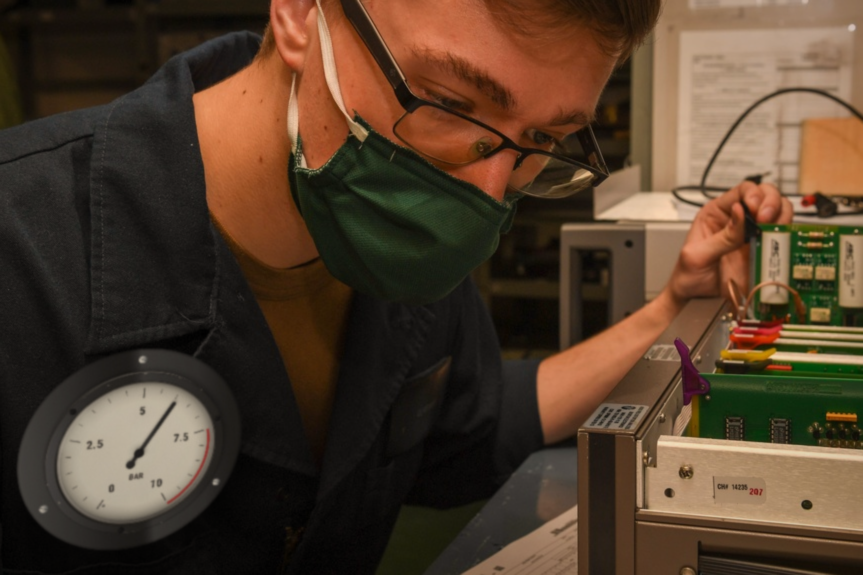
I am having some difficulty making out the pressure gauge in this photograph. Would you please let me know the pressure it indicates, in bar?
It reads 6 bar
